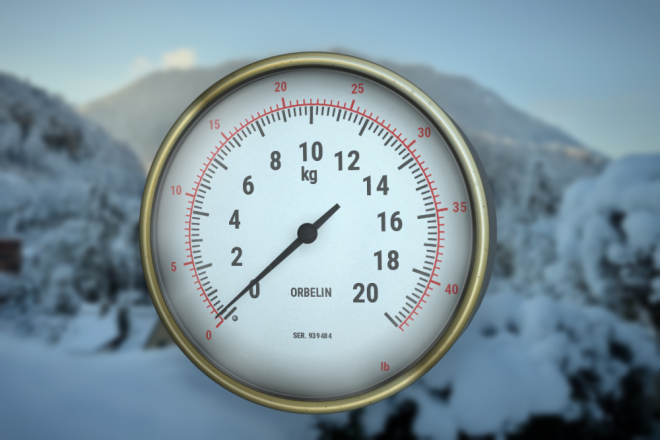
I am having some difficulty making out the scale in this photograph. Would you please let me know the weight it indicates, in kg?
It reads 0.2 kg
